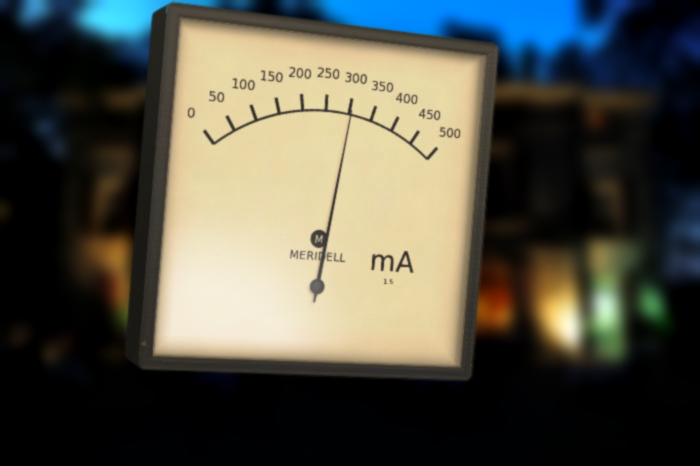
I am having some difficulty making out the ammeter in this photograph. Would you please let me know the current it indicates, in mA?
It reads 300 mA
